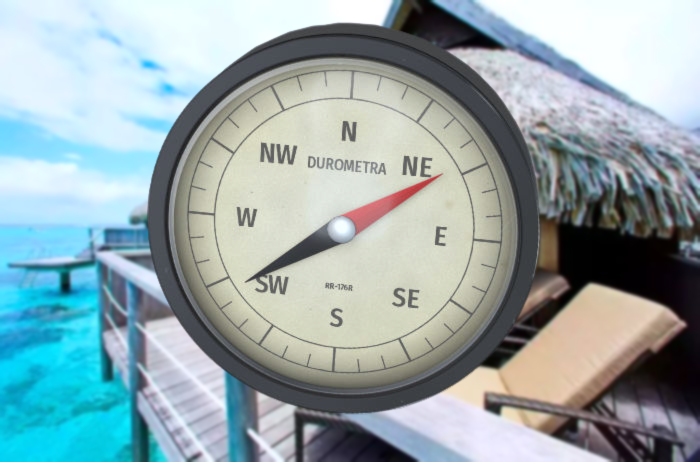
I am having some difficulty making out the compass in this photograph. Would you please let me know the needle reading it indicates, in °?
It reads 55 °
